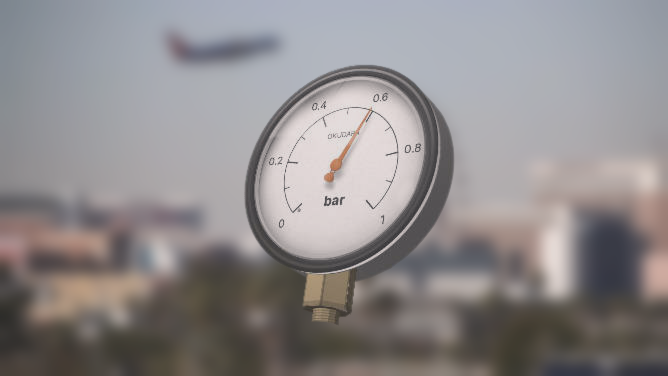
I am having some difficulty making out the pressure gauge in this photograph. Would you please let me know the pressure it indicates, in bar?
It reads 0.6 bar
